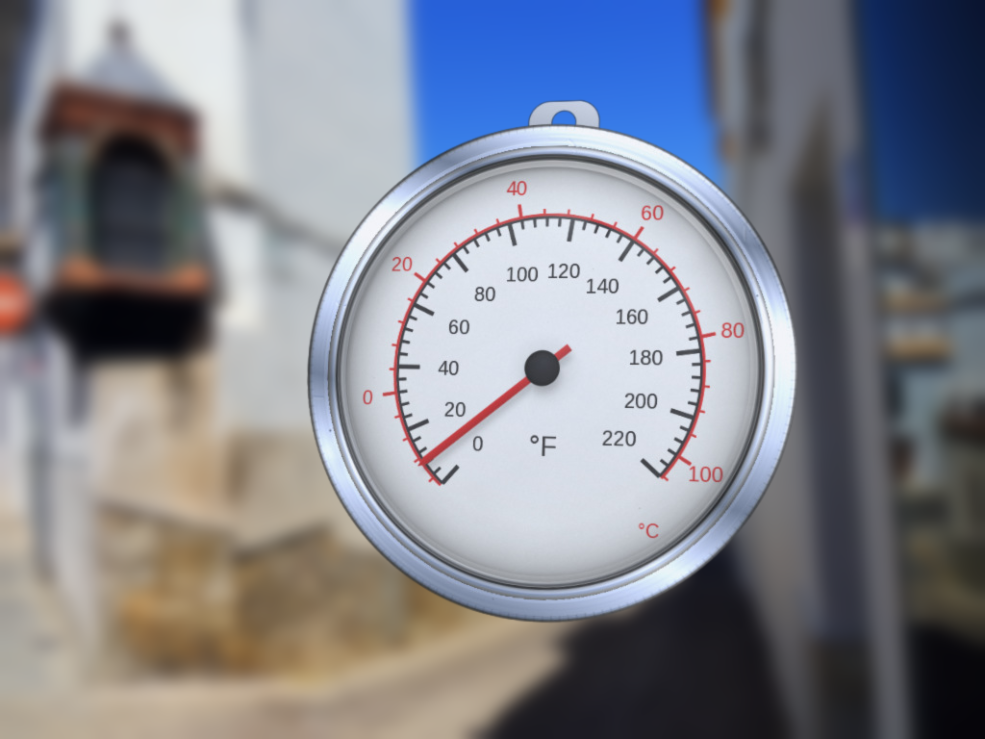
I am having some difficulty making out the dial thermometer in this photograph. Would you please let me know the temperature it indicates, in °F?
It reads 8 °F
